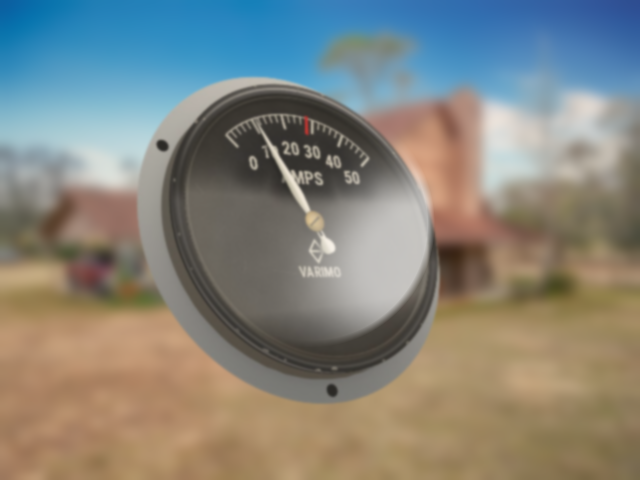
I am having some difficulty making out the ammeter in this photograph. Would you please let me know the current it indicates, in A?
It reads 10 A
